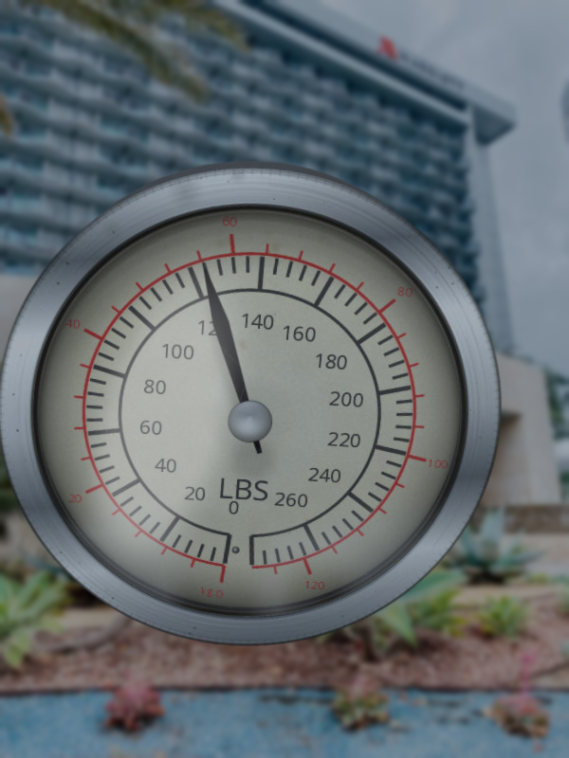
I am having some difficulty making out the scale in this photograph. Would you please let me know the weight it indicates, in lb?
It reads 124 lb
